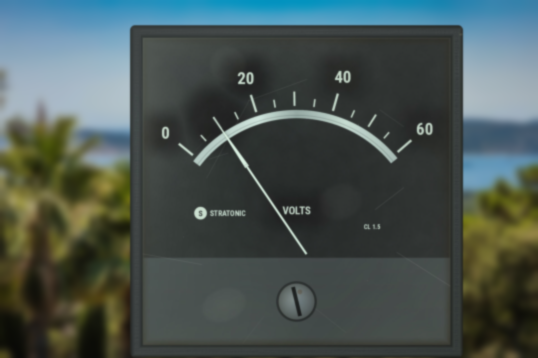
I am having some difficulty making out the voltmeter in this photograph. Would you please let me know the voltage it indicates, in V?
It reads 10 V
